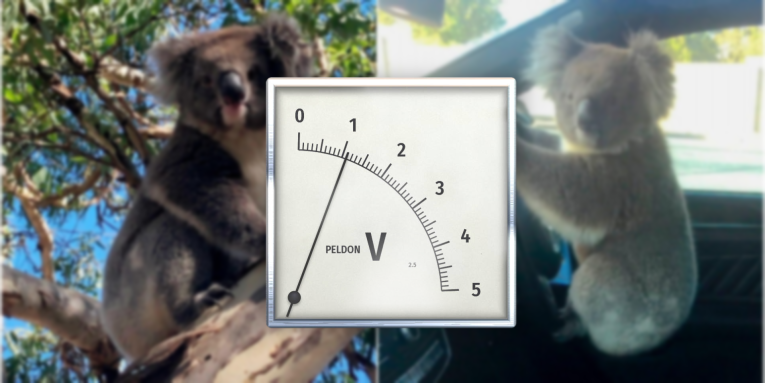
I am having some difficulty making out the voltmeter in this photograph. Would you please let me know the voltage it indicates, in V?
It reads 1.1 V
